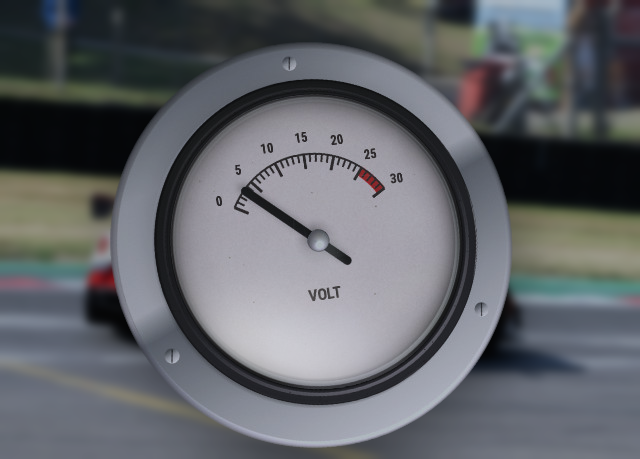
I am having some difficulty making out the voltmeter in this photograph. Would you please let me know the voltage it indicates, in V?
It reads 3 V
